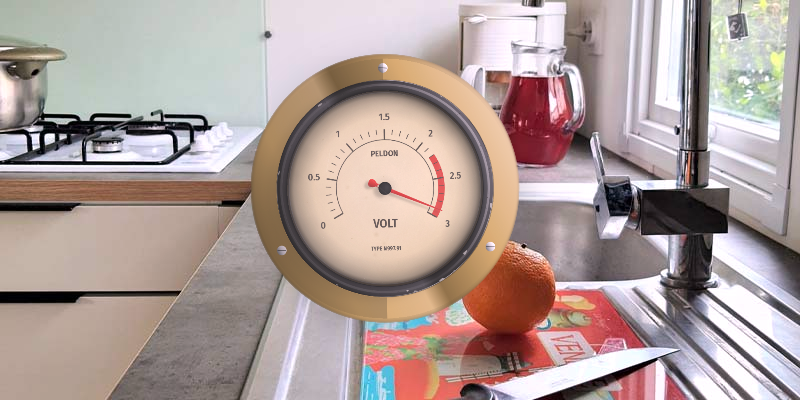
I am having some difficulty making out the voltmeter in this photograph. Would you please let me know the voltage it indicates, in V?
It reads 2.9 V
